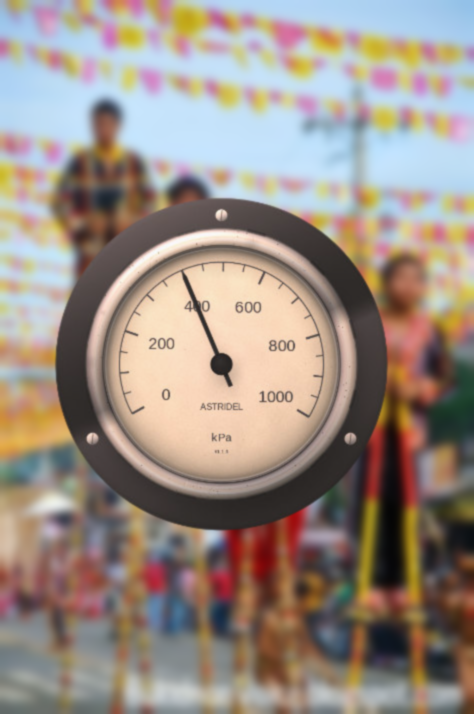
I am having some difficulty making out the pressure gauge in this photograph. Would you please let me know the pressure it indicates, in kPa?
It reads 400 kPa
